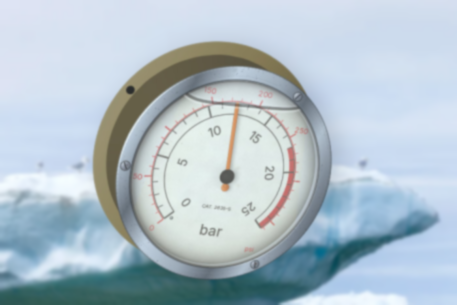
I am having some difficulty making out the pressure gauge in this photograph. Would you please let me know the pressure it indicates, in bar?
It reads 12 bar
